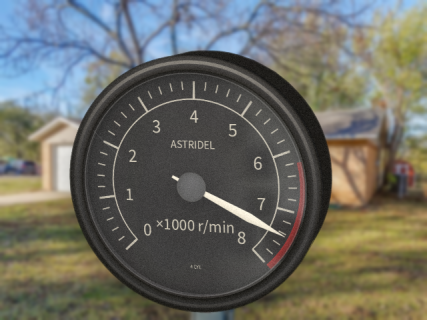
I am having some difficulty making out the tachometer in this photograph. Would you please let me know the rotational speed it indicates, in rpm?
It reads 7400 rpm
